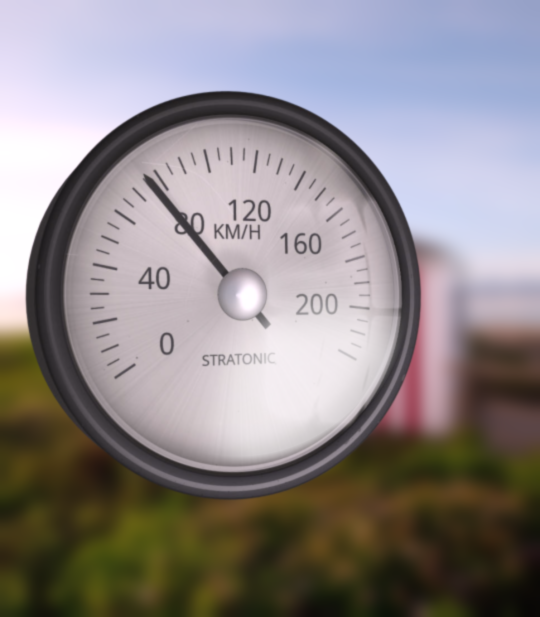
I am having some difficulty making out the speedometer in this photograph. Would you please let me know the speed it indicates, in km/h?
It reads 75 km/h
